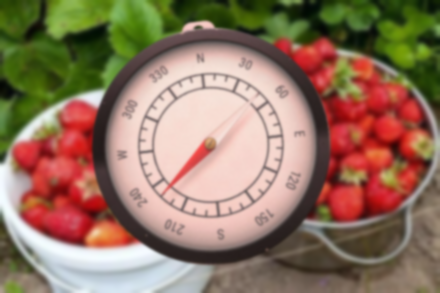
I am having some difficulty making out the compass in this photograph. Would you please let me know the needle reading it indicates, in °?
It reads 230 °
